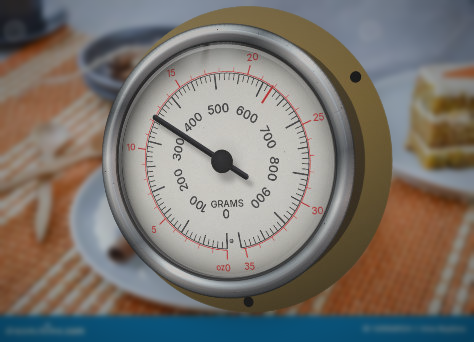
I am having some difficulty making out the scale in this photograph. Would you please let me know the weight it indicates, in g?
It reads 350 g
